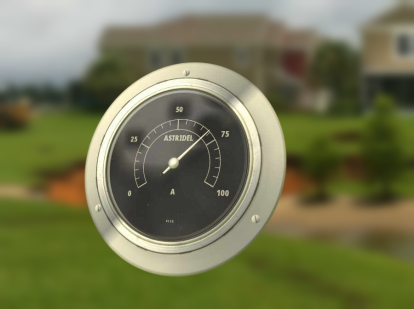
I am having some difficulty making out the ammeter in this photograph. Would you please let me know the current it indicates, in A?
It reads 70 A
